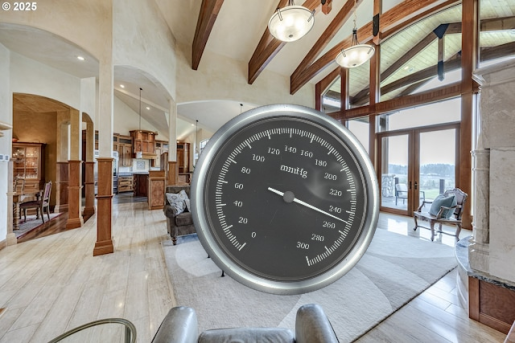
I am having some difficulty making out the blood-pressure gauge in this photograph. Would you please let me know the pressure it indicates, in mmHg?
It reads 250 mmHg
